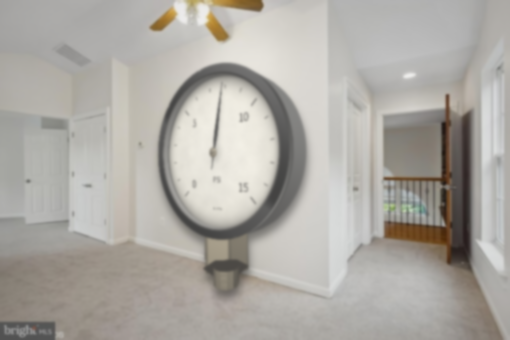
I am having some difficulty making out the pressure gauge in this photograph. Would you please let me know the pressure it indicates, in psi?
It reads 8 psi
